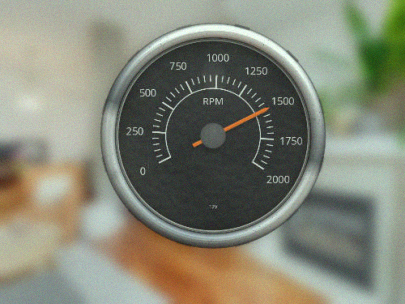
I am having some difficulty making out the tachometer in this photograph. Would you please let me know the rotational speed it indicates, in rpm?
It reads 1500 rpm
